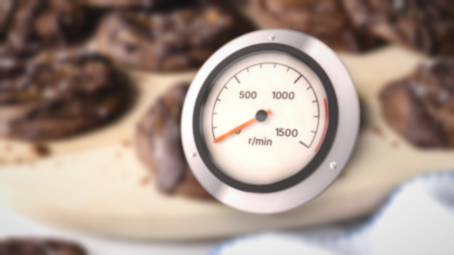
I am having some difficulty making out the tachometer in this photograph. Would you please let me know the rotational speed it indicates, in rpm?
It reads 0 rpm
